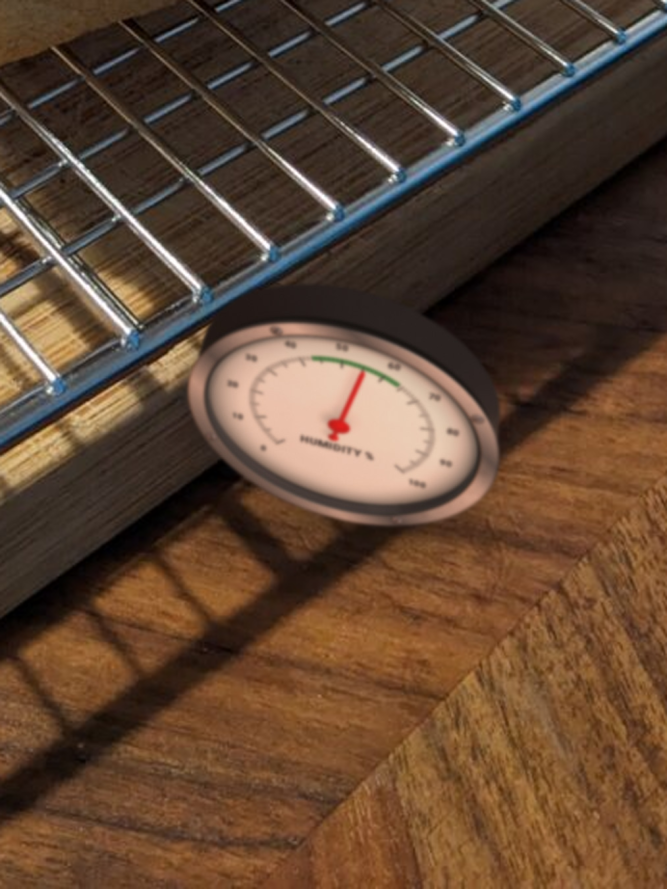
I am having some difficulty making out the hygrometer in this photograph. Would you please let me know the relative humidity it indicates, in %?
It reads 55 %
